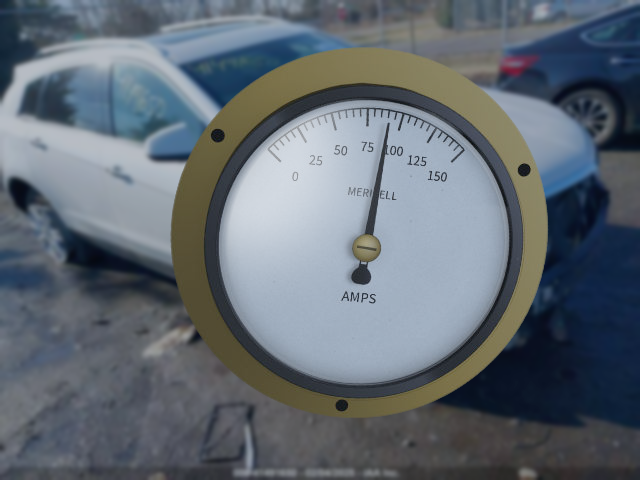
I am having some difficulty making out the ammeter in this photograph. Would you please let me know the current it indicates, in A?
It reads 90 A
